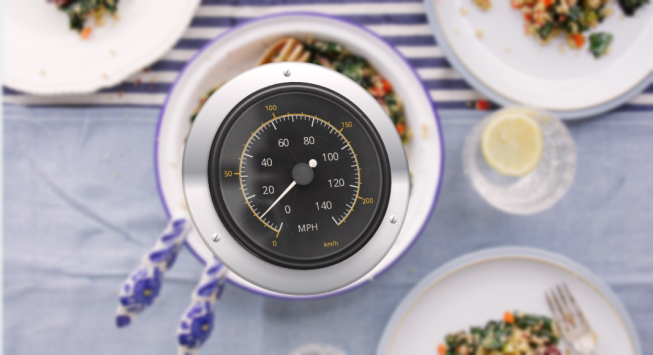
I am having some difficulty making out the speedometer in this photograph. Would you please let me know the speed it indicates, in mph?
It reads 10 mph
